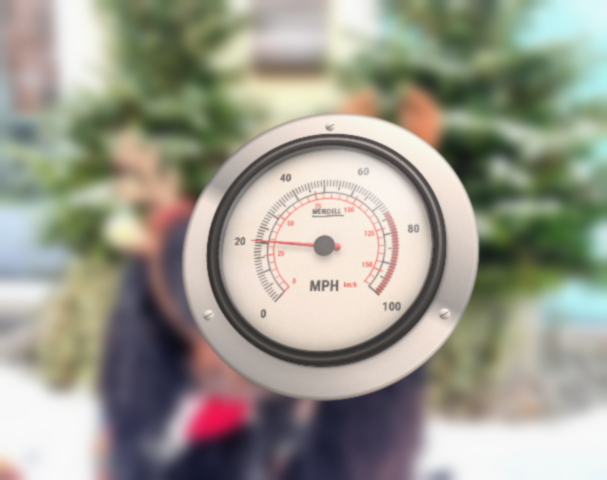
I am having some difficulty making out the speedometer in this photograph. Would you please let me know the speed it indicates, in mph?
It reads 20 mph
